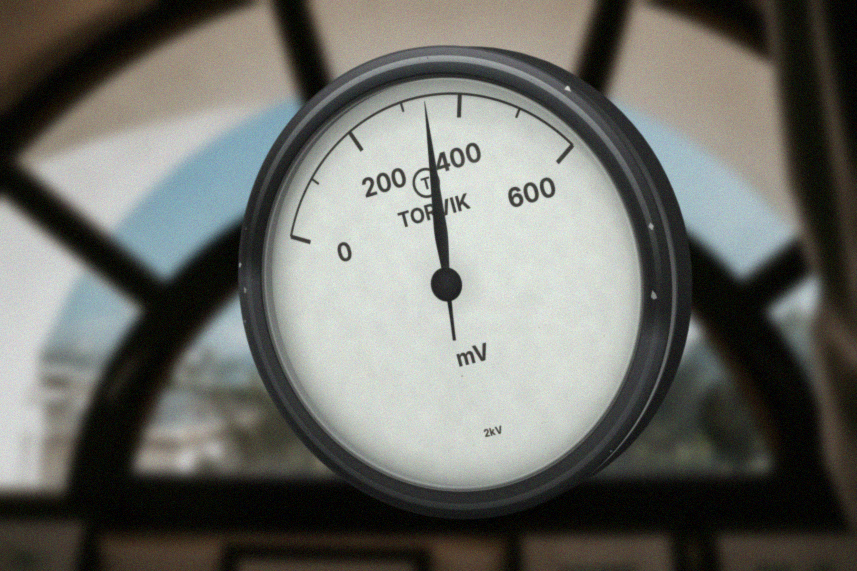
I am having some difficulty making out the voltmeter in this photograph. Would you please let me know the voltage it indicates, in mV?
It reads 350 mV
